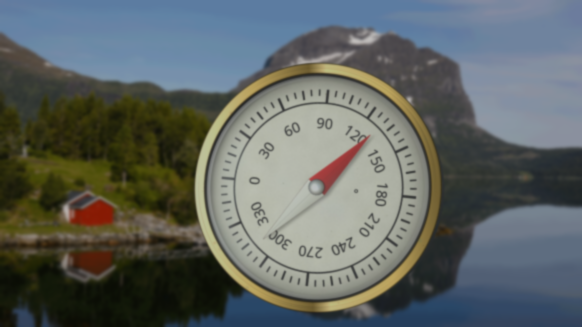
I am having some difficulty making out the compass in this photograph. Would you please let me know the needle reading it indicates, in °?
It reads 130 °
